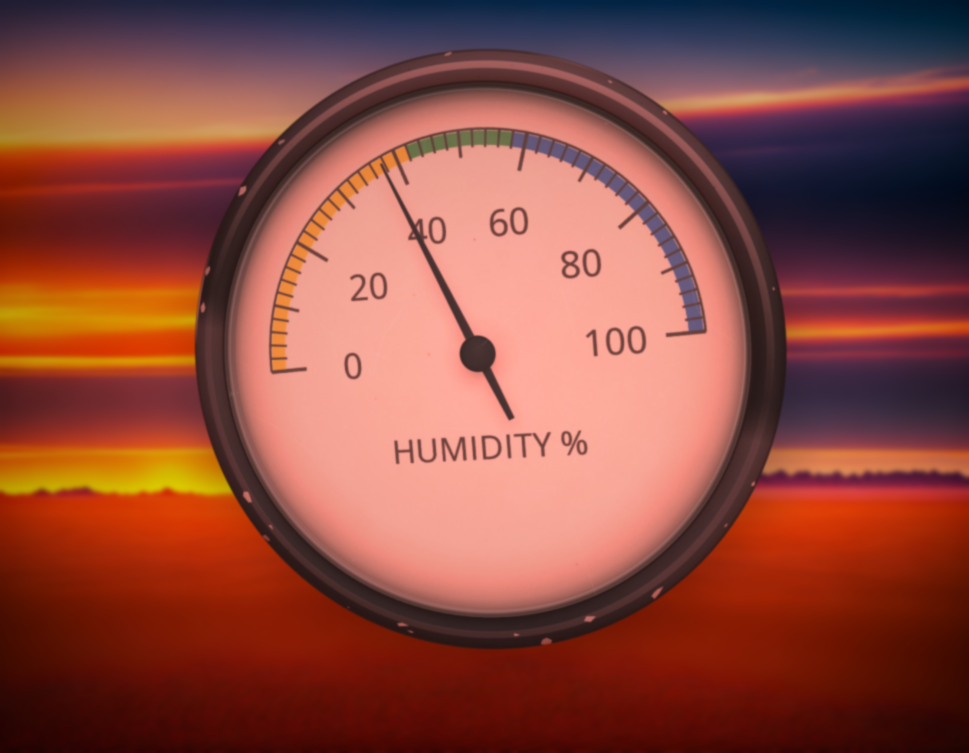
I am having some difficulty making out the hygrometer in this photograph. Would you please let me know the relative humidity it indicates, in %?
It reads 38 %
